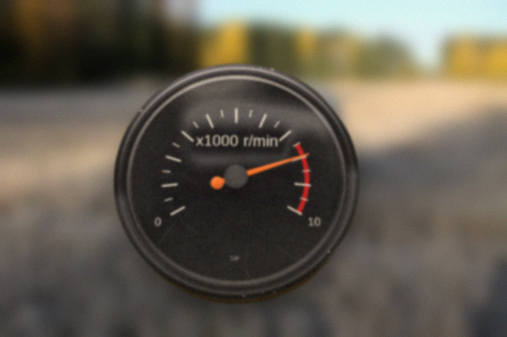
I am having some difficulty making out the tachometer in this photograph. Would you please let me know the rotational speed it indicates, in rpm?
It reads 8000 rpm
